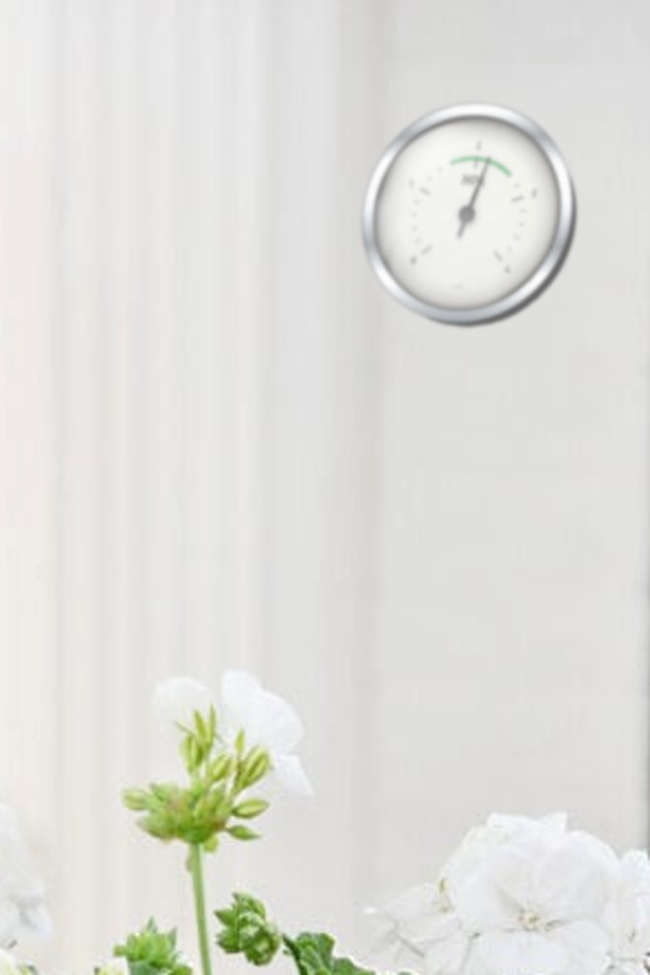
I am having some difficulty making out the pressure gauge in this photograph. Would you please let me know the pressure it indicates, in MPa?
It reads 2.2 MPa
